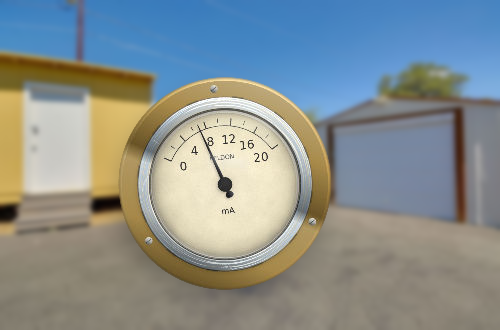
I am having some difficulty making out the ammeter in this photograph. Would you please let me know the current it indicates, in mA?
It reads 7 mA
